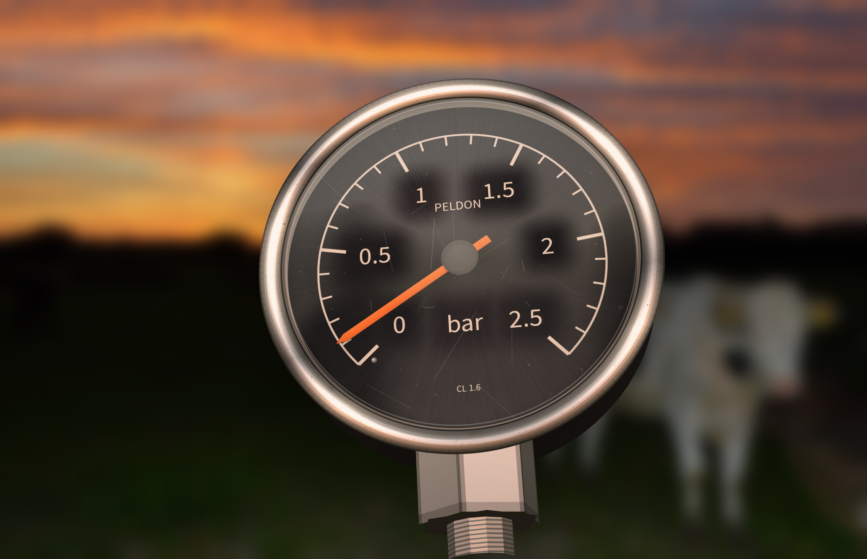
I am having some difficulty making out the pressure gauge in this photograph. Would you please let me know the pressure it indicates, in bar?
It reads 0.1 bar
